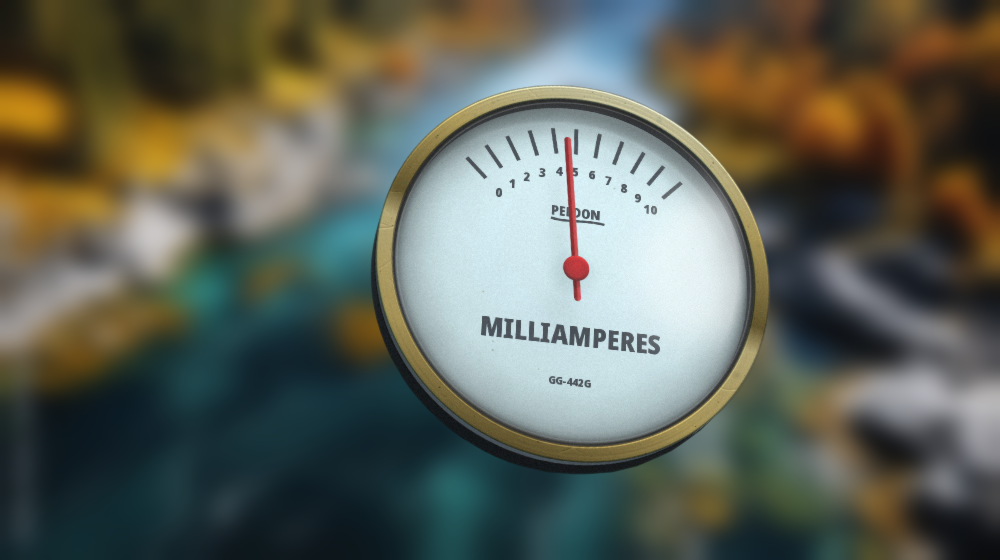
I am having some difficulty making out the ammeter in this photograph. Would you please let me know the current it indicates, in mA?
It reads 4.5 mA
